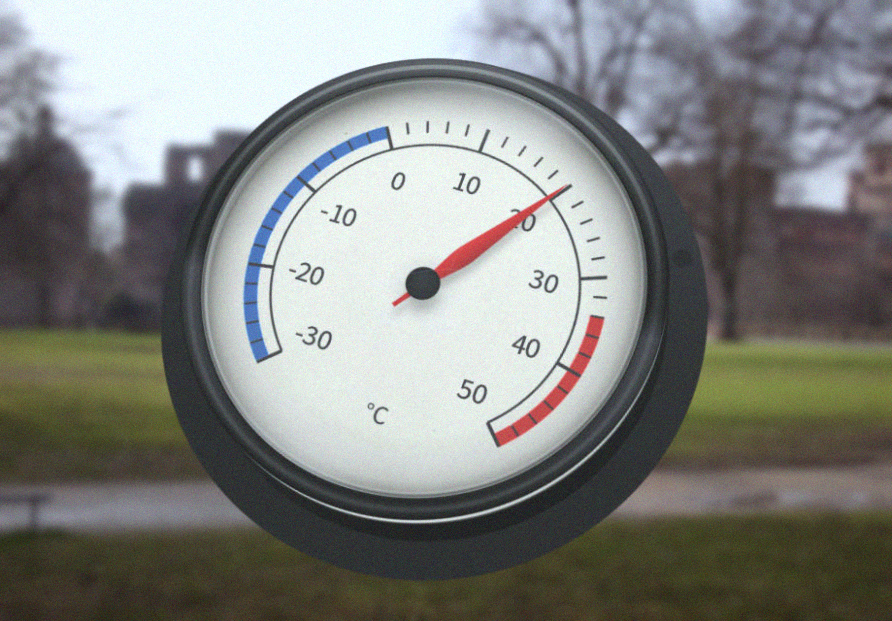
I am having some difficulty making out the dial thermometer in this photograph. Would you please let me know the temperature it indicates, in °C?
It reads 20 °C
